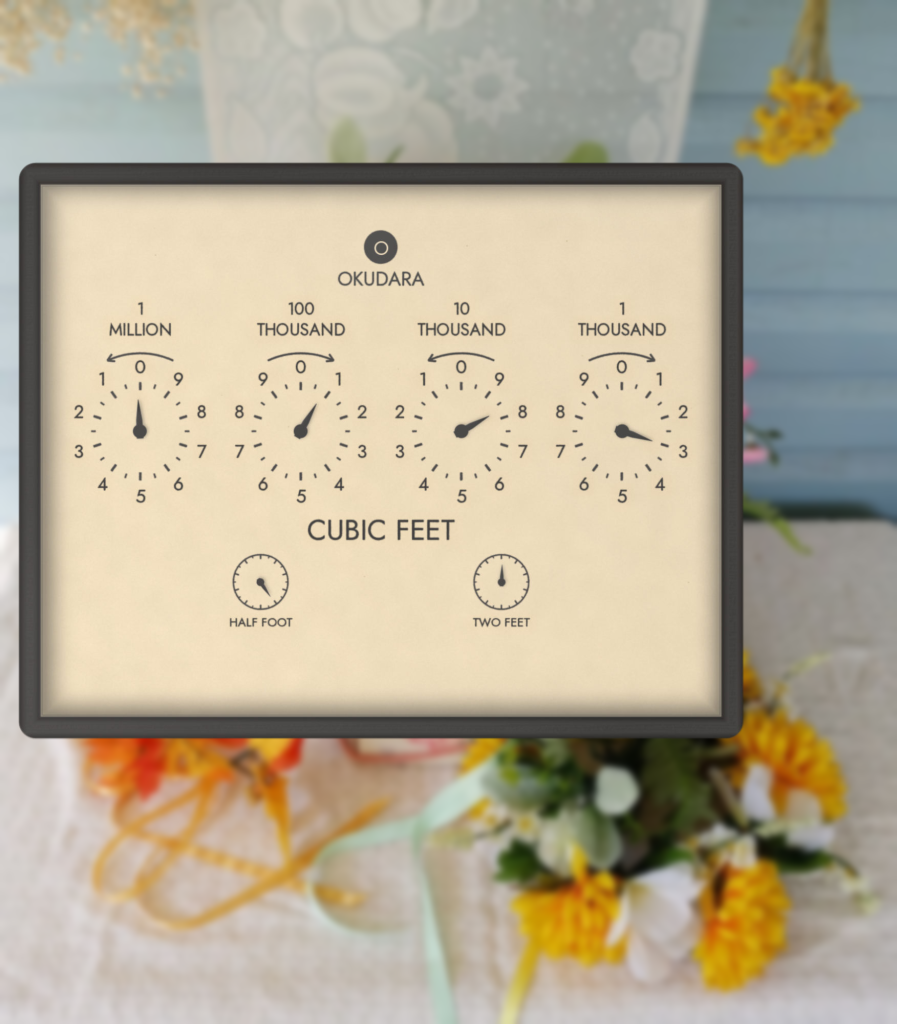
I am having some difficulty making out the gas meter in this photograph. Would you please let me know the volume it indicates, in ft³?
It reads 8300 ft³
